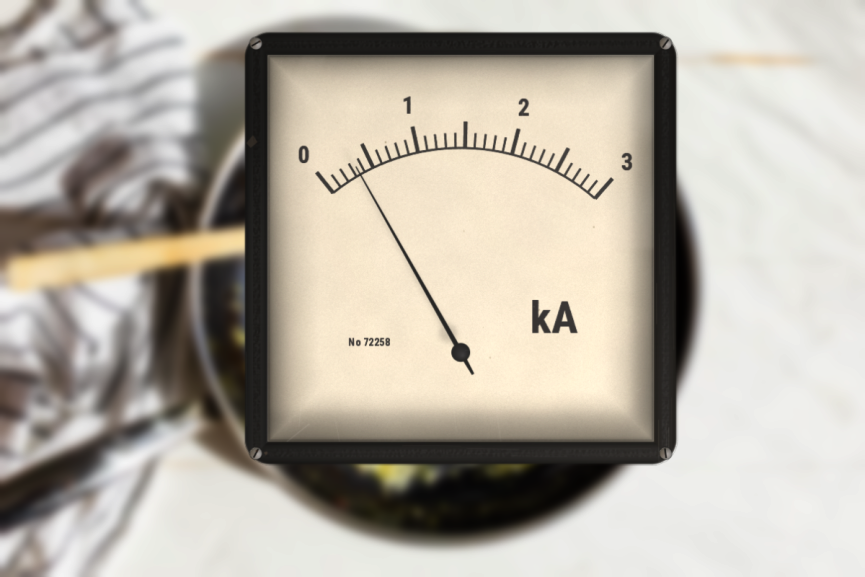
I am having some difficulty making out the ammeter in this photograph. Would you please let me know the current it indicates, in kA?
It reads 0.35 kA
